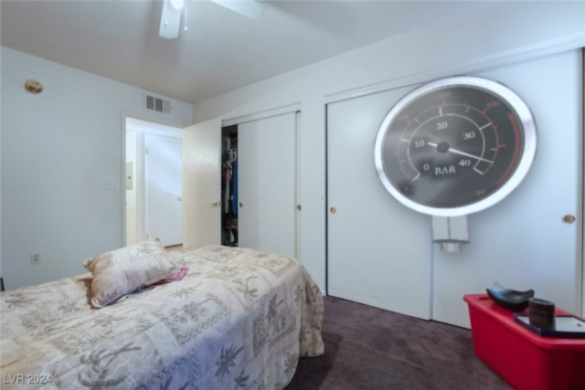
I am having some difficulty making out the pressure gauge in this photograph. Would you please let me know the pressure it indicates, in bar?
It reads 37.5 bar
